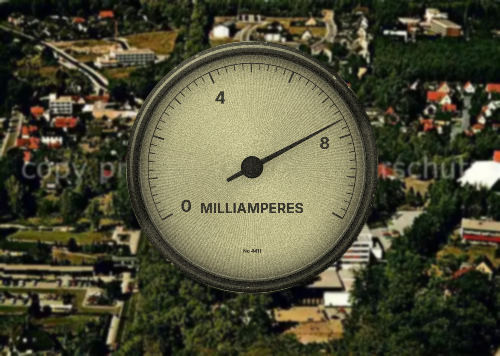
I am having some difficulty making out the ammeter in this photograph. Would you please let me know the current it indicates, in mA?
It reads 7.6 mA
